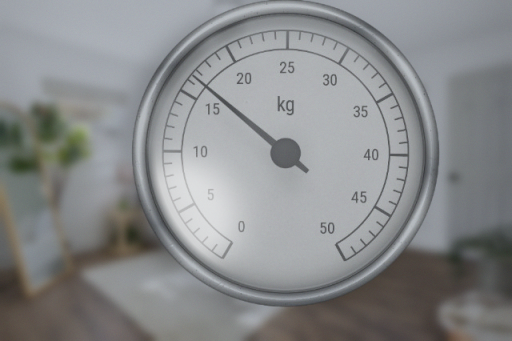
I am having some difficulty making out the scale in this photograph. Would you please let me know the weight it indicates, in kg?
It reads 16.5 kg
